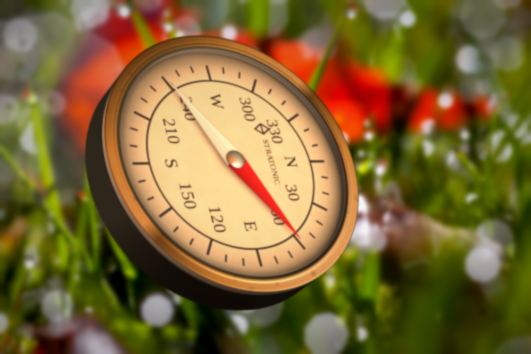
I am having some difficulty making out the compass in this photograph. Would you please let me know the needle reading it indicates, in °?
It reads 60 °
